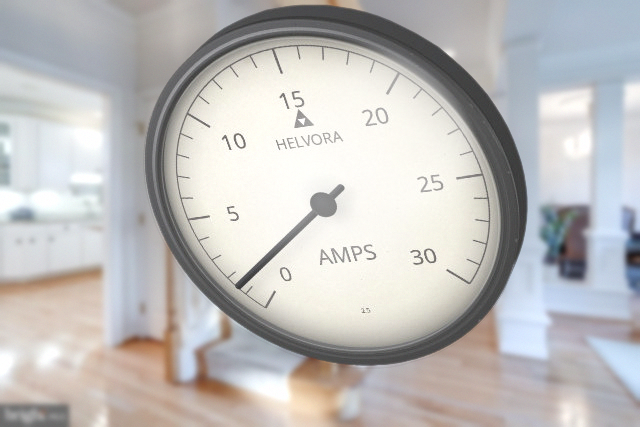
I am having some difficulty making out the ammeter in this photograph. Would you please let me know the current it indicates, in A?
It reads 1.5 A
